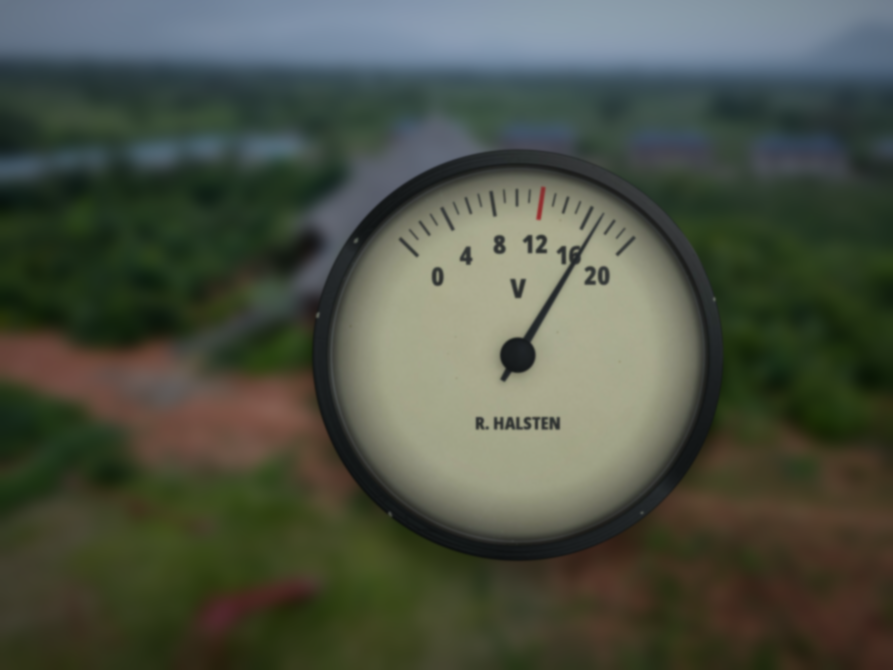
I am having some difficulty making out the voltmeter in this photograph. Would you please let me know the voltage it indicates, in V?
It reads 17 V
